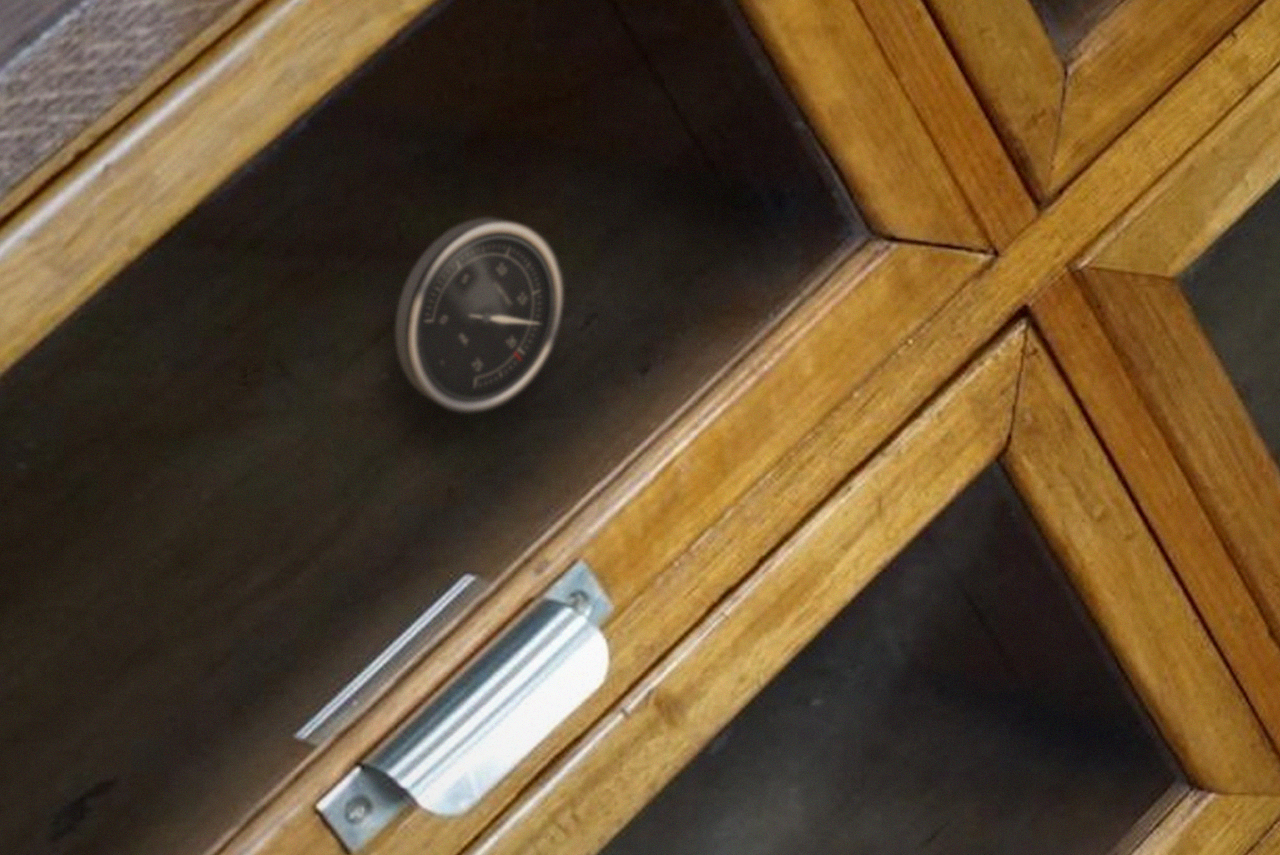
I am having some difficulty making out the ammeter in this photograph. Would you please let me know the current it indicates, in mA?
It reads 17.5 mA
